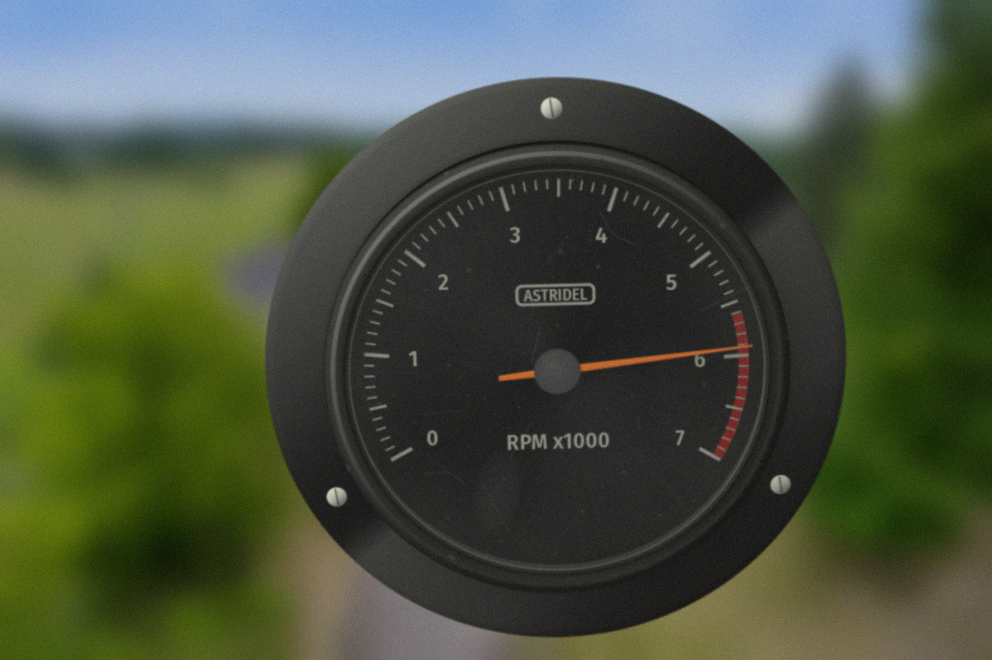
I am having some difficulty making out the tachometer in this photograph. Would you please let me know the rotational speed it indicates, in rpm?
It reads 5900 rpm
